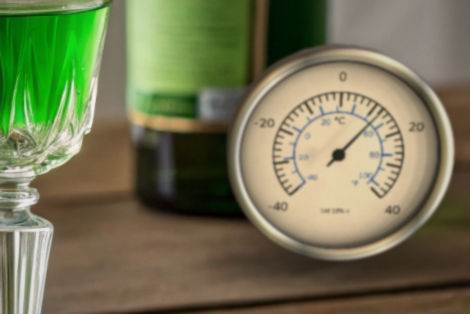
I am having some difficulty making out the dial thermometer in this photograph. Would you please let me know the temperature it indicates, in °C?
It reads 12 °C
